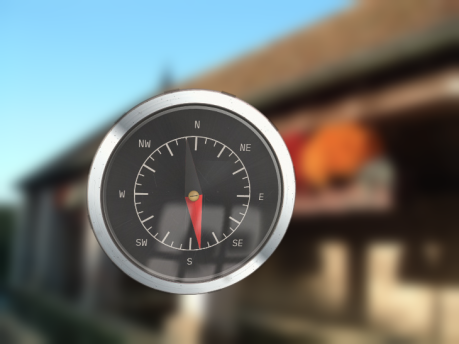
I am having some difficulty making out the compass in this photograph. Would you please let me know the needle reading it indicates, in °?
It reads 170 °
